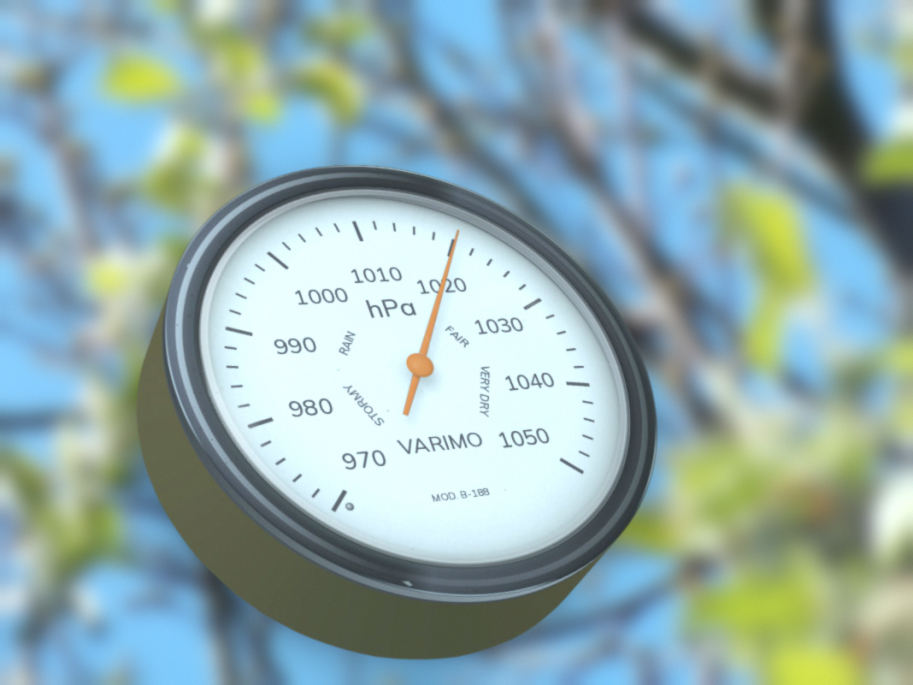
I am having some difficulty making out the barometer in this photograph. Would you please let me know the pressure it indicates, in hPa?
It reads 1020 hPa
